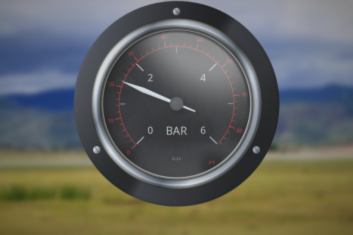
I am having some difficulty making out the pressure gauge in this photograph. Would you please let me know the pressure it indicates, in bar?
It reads 1.5 bar
